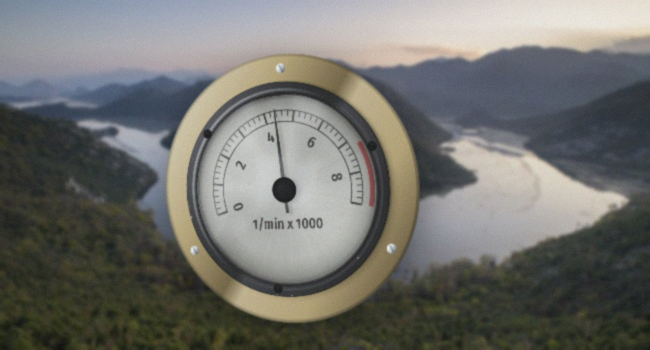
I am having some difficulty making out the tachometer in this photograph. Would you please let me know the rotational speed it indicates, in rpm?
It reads 4400 rpm
